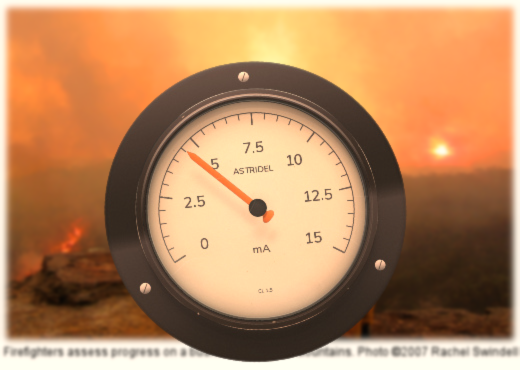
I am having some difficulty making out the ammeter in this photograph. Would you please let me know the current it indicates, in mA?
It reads 4.5 mA
